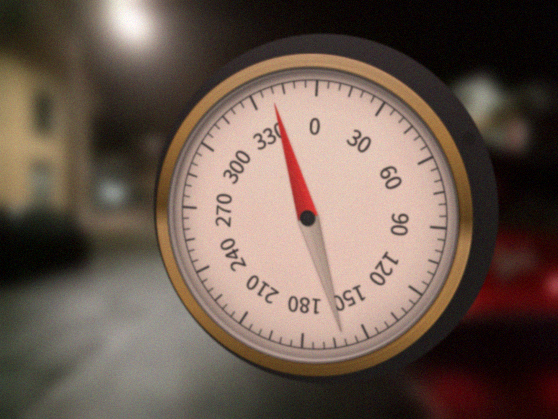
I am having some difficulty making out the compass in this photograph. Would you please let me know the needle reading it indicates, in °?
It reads 340 °
